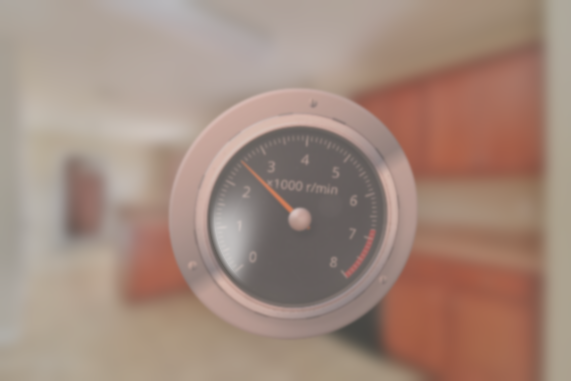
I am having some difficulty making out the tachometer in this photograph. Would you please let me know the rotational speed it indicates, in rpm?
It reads 2500 rpm
